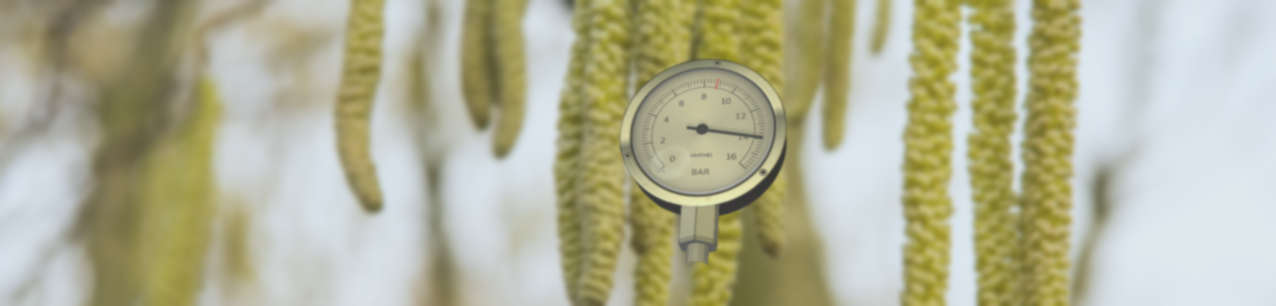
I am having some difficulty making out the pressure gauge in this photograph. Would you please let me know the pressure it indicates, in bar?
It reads 14 bar
